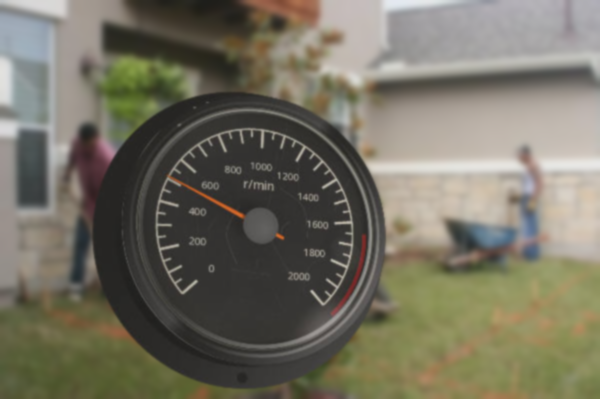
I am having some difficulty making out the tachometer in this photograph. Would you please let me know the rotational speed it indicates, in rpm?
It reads 500 rpm
